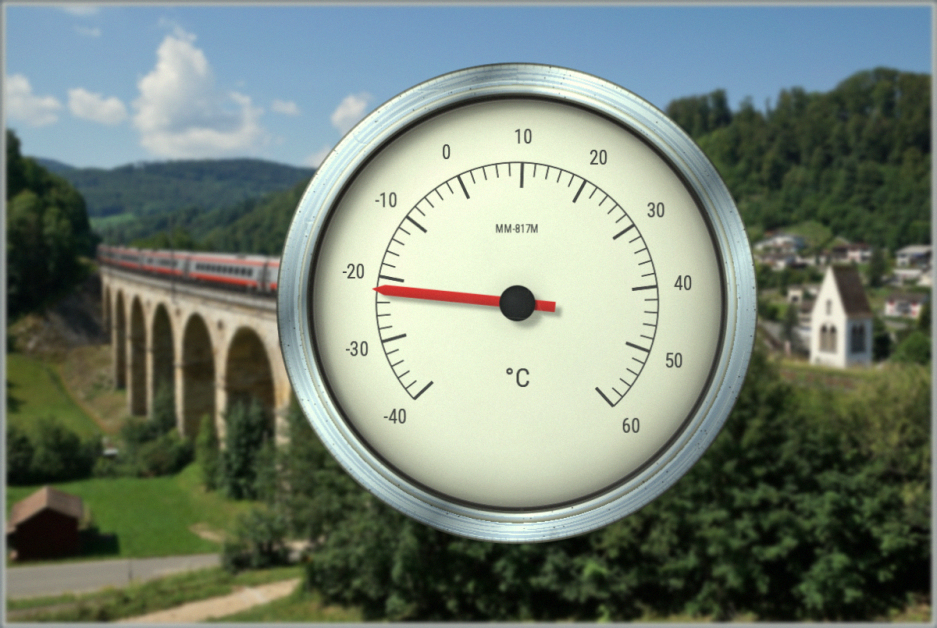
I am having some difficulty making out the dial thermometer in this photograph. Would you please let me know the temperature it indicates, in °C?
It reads -22 °C
